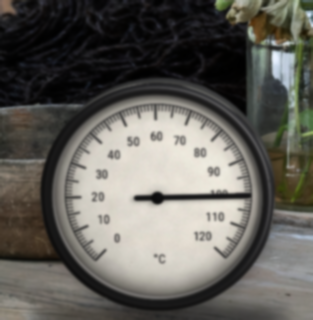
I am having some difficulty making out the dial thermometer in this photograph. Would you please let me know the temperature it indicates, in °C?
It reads 100 °C
